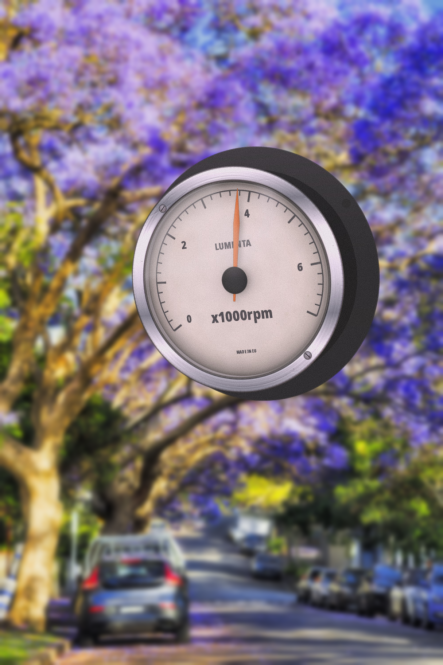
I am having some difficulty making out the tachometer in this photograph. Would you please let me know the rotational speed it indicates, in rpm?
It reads 3800 rpm
